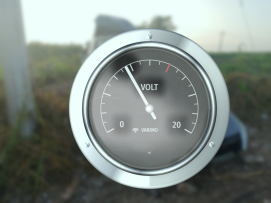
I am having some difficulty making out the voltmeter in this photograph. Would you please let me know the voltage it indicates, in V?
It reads 7.5 V
